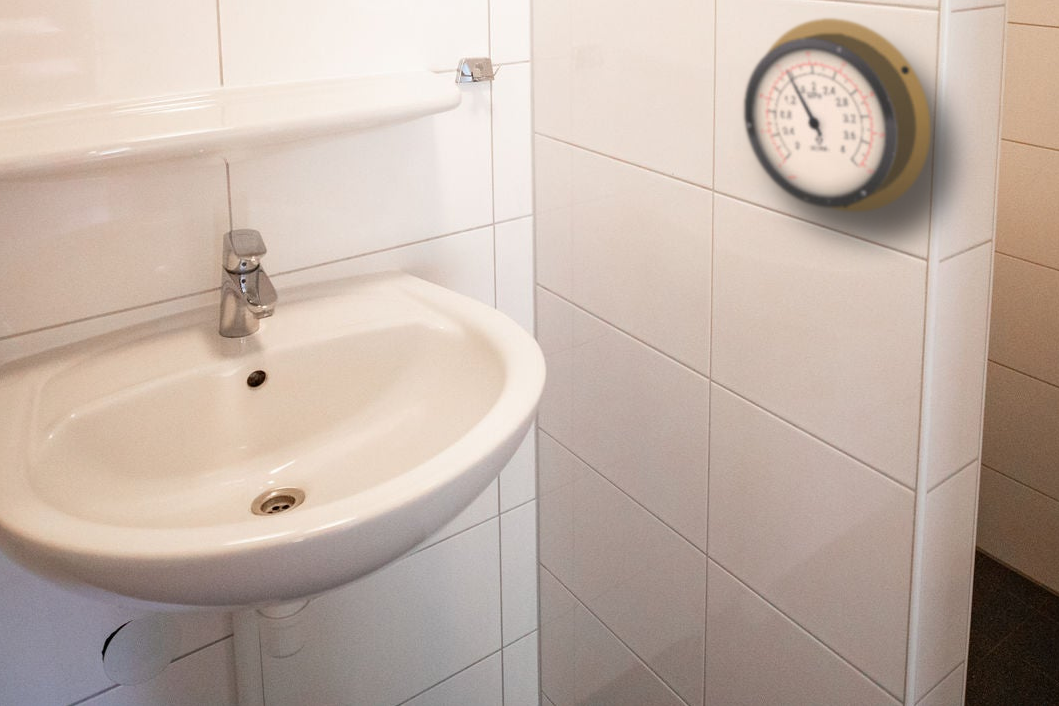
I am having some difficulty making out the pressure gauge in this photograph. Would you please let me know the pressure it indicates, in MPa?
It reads 1.6 MPa
